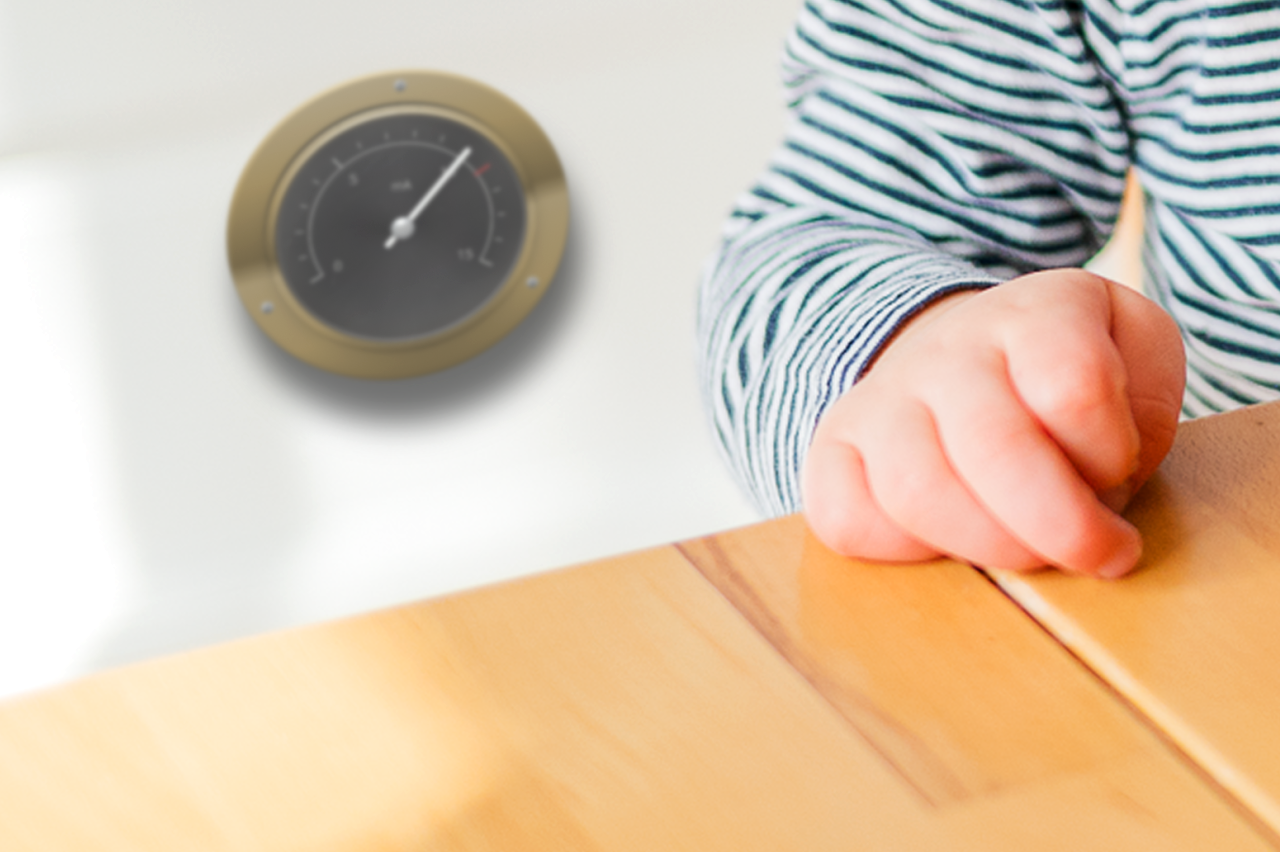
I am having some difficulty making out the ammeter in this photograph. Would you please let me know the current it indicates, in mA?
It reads 10 mA
